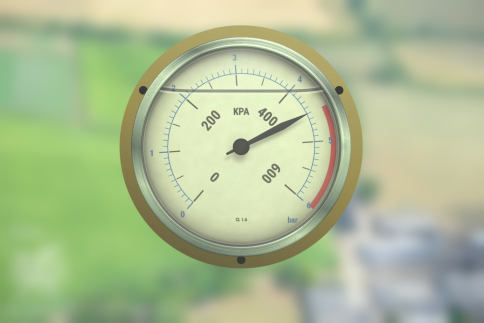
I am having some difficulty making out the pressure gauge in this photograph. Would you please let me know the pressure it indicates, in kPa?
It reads 450 kPa
